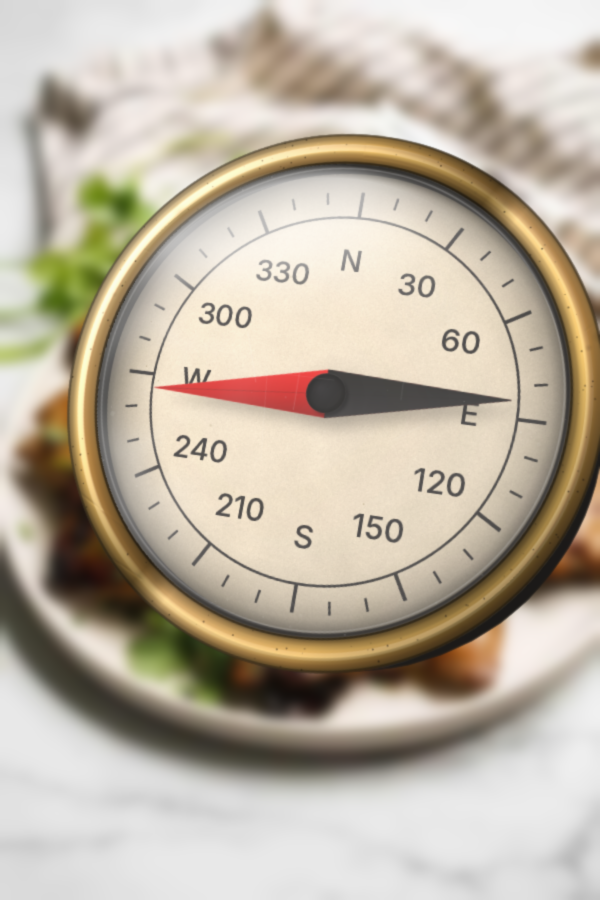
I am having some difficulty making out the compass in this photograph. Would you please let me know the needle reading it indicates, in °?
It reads 265 °
